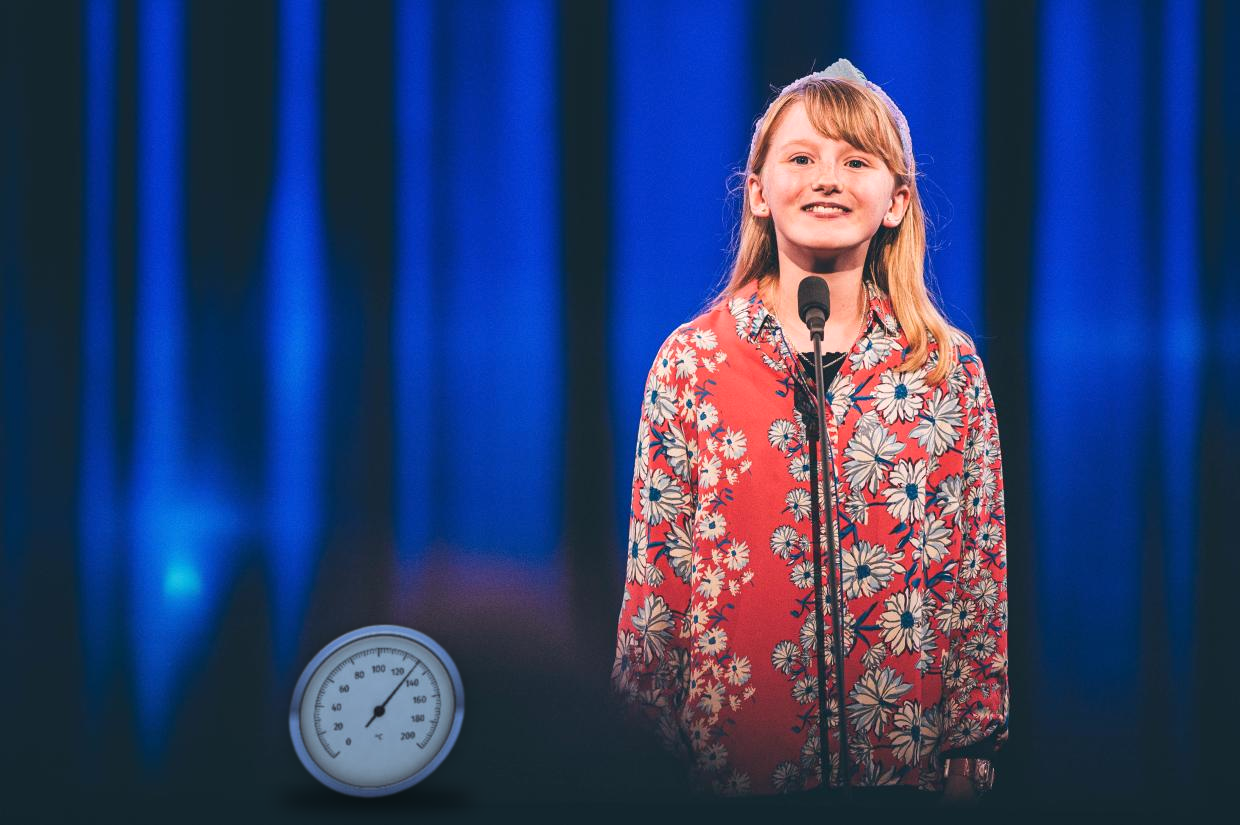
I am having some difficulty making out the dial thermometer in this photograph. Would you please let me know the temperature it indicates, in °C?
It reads 130 °C
